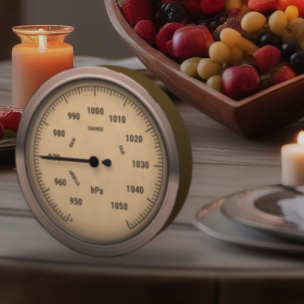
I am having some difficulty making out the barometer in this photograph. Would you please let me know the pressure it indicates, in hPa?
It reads 970 hPa
